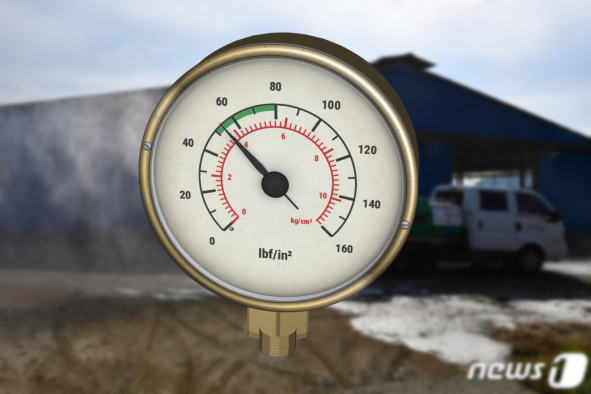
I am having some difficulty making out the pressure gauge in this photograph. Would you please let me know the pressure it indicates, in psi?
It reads 55 psi
